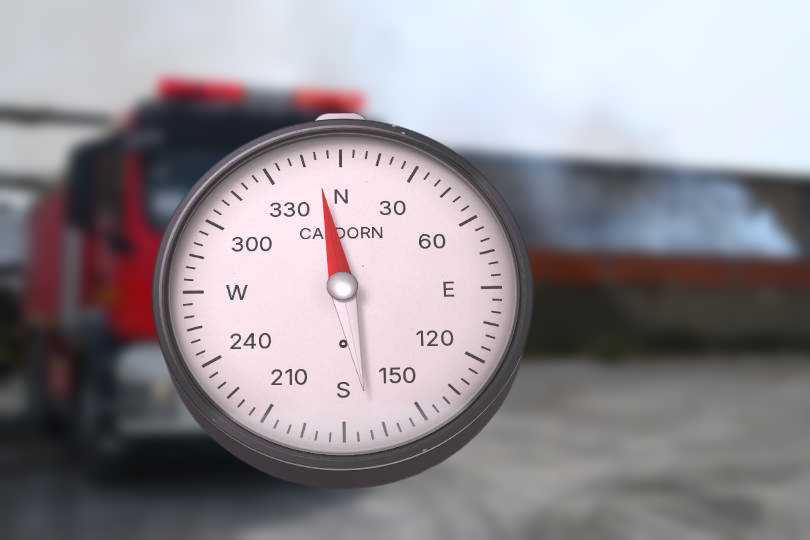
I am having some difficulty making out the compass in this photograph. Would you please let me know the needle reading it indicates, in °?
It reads 350 °
